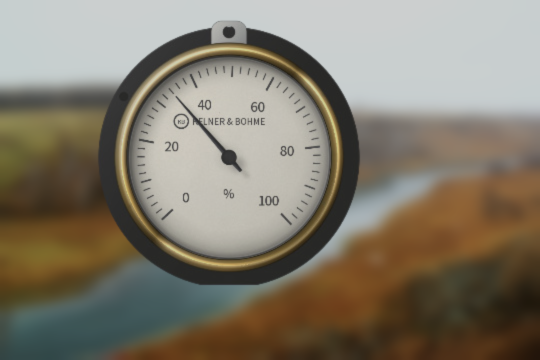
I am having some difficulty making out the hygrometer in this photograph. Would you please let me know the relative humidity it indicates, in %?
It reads 34 %
